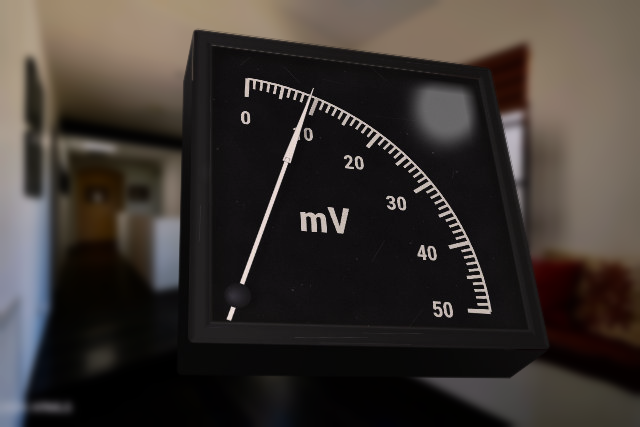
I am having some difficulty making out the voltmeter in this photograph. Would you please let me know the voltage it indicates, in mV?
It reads 9 mV
